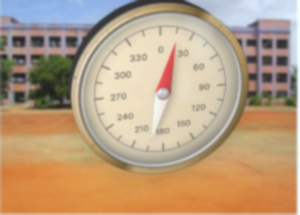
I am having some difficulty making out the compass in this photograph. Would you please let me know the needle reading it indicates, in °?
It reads 15 °
